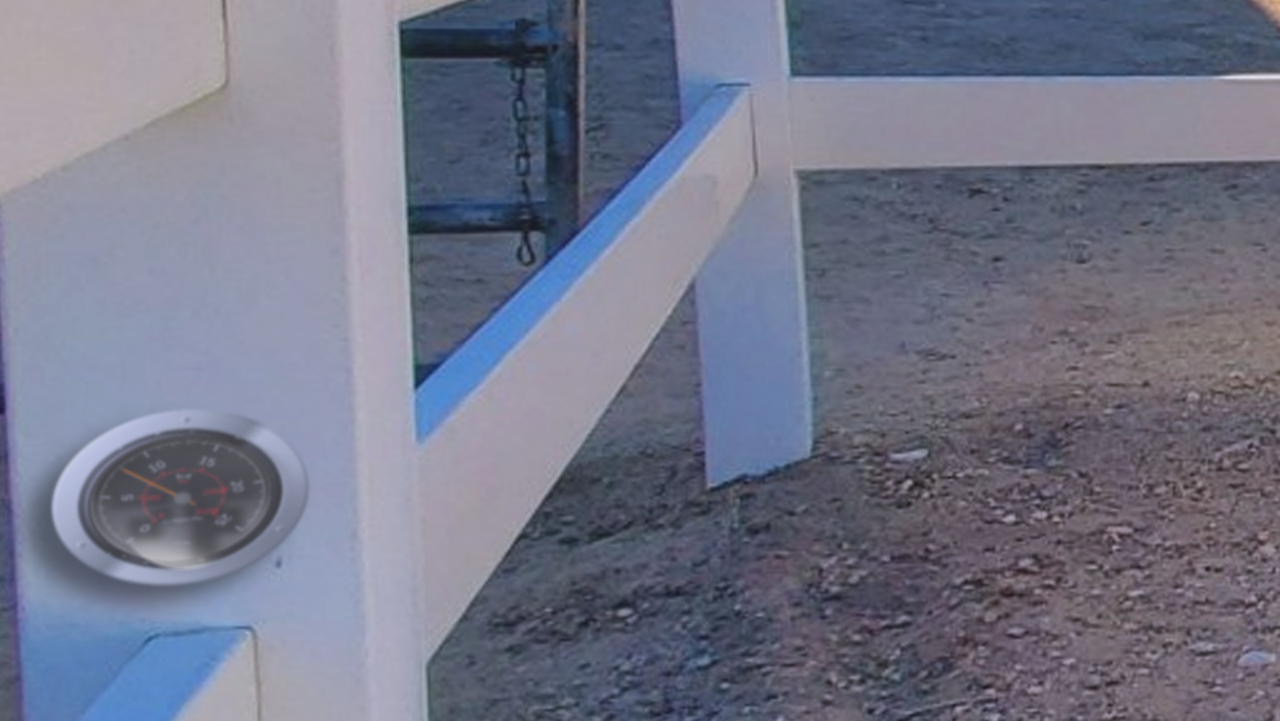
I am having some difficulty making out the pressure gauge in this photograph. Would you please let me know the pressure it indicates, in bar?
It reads 8 bar
